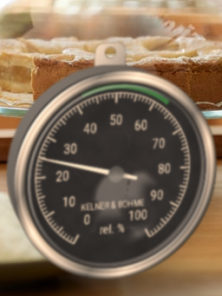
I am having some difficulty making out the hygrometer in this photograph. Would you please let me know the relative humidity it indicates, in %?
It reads 25 %
